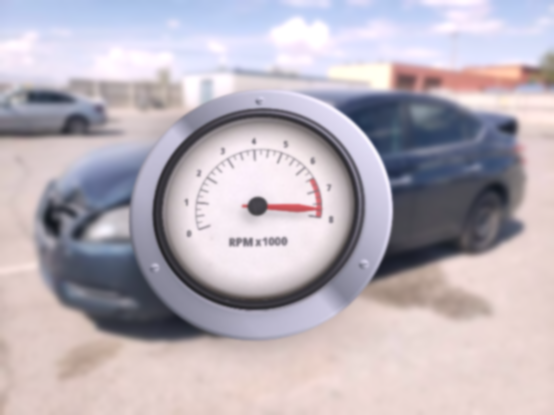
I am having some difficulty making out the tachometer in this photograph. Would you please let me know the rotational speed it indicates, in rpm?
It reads 7750 rpm
